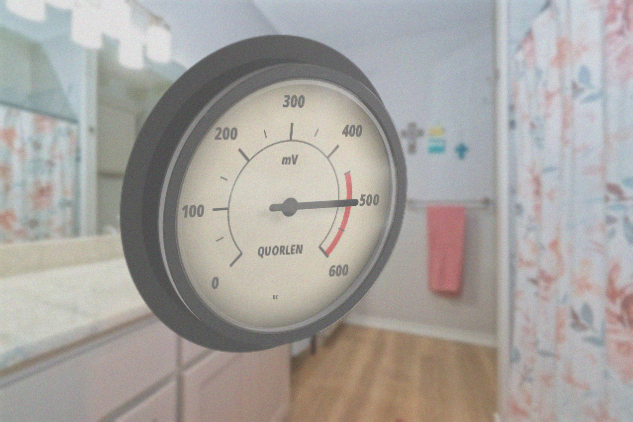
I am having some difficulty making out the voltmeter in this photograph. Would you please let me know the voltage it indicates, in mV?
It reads 500 mV
